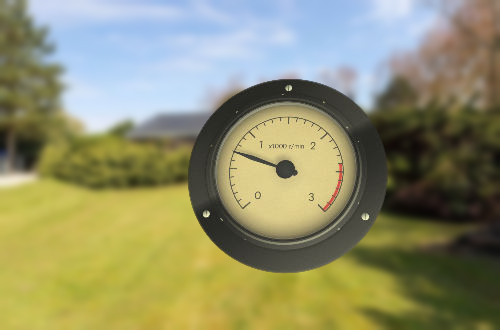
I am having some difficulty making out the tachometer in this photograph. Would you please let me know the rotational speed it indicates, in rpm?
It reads 700 rpm
